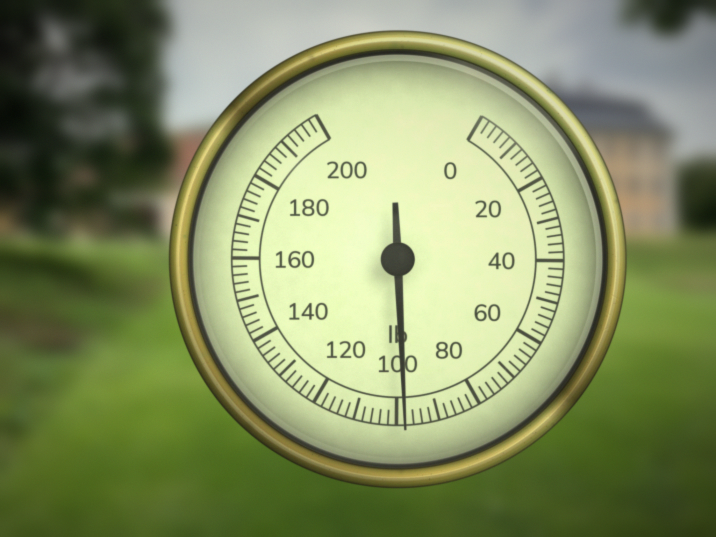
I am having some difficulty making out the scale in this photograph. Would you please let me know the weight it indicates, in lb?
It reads 98 lb
